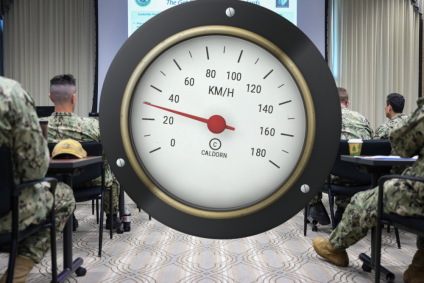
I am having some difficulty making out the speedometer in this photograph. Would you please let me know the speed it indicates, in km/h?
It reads 30 km/h
